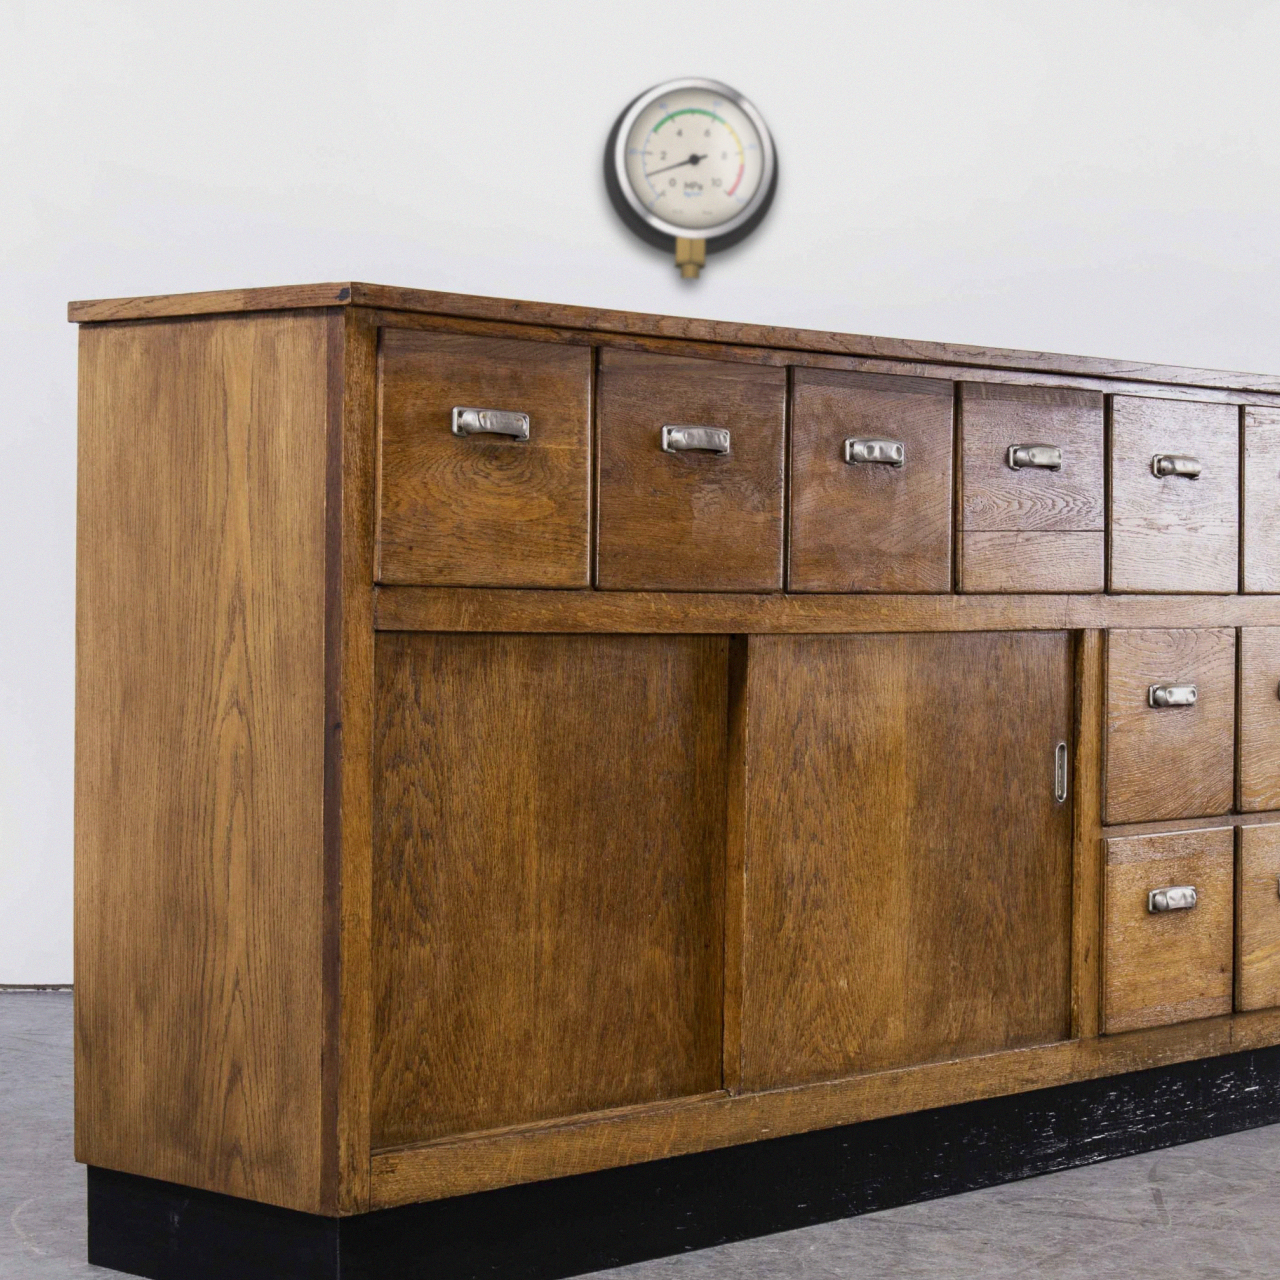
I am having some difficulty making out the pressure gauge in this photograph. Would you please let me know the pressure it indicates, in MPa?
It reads 1 MPa
